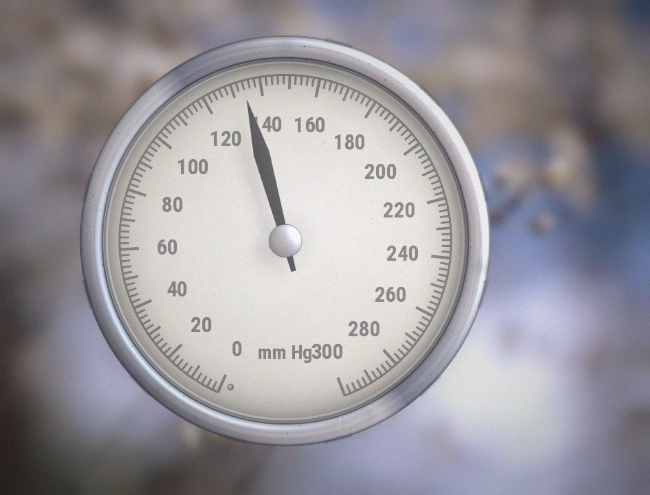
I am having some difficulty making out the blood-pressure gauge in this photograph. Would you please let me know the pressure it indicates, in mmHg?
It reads 134 mmHg
